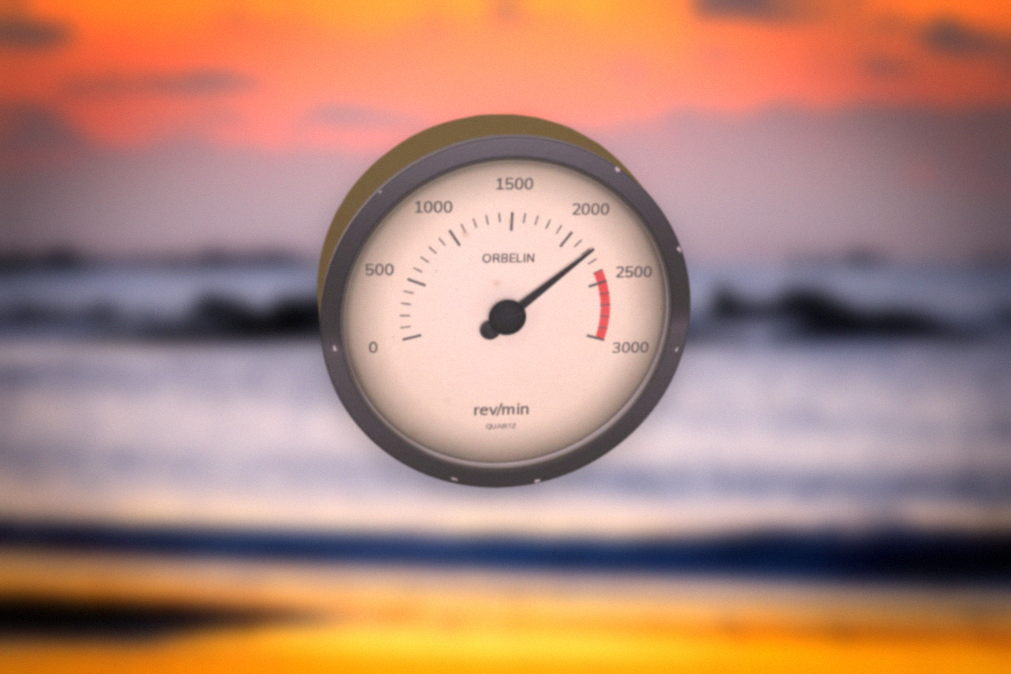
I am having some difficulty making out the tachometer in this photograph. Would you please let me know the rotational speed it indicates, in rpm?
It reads 2200 rpm
